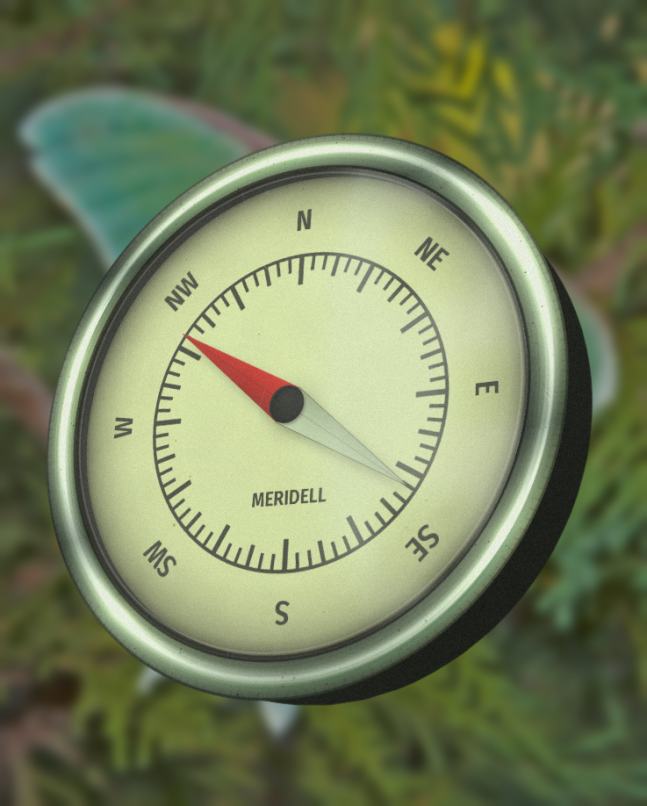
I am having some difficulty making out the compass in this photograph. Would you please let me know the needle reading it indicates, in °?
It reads 305 °
